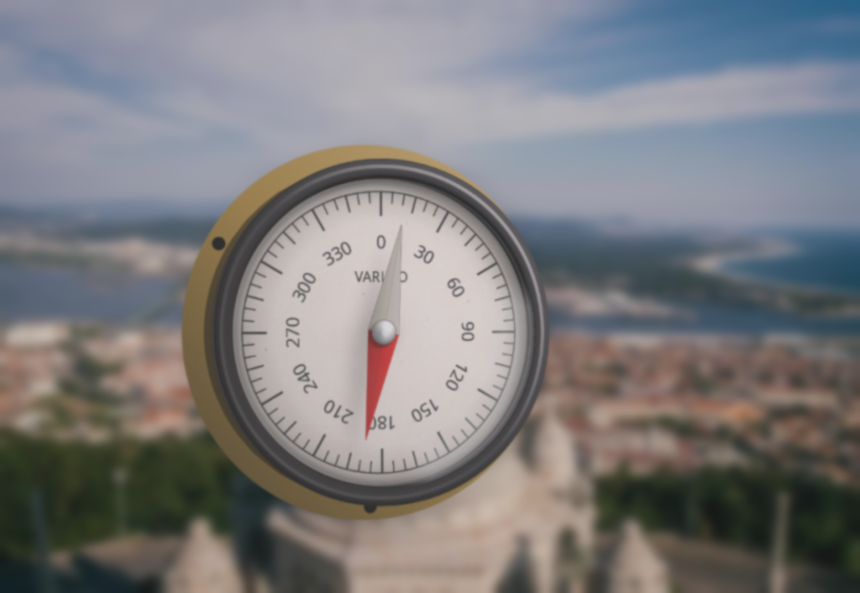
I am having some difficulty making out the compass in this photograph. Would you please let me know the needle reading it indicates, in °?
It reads 190 °
